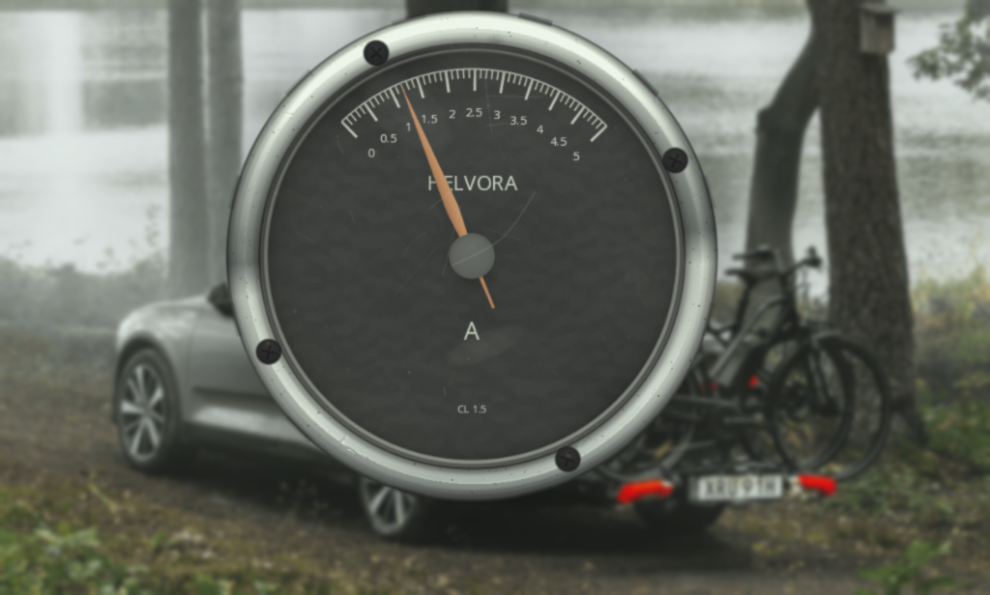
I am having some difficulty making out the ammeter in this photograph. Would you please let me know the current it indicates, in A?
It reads 1.2 A
